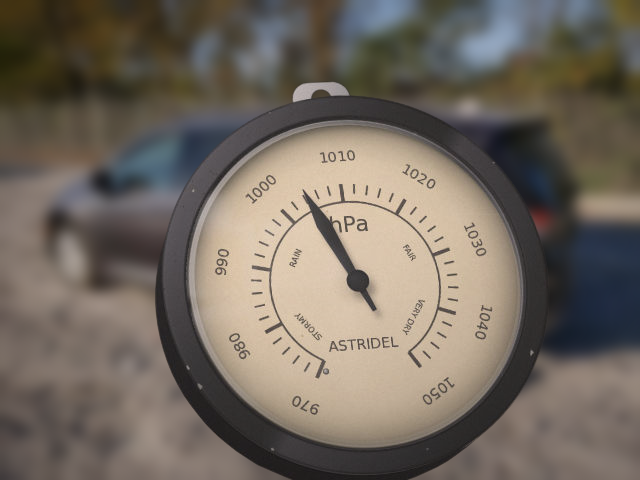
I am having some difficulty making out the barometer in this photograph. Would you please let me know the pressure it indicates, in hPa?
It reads 1004 hPa
